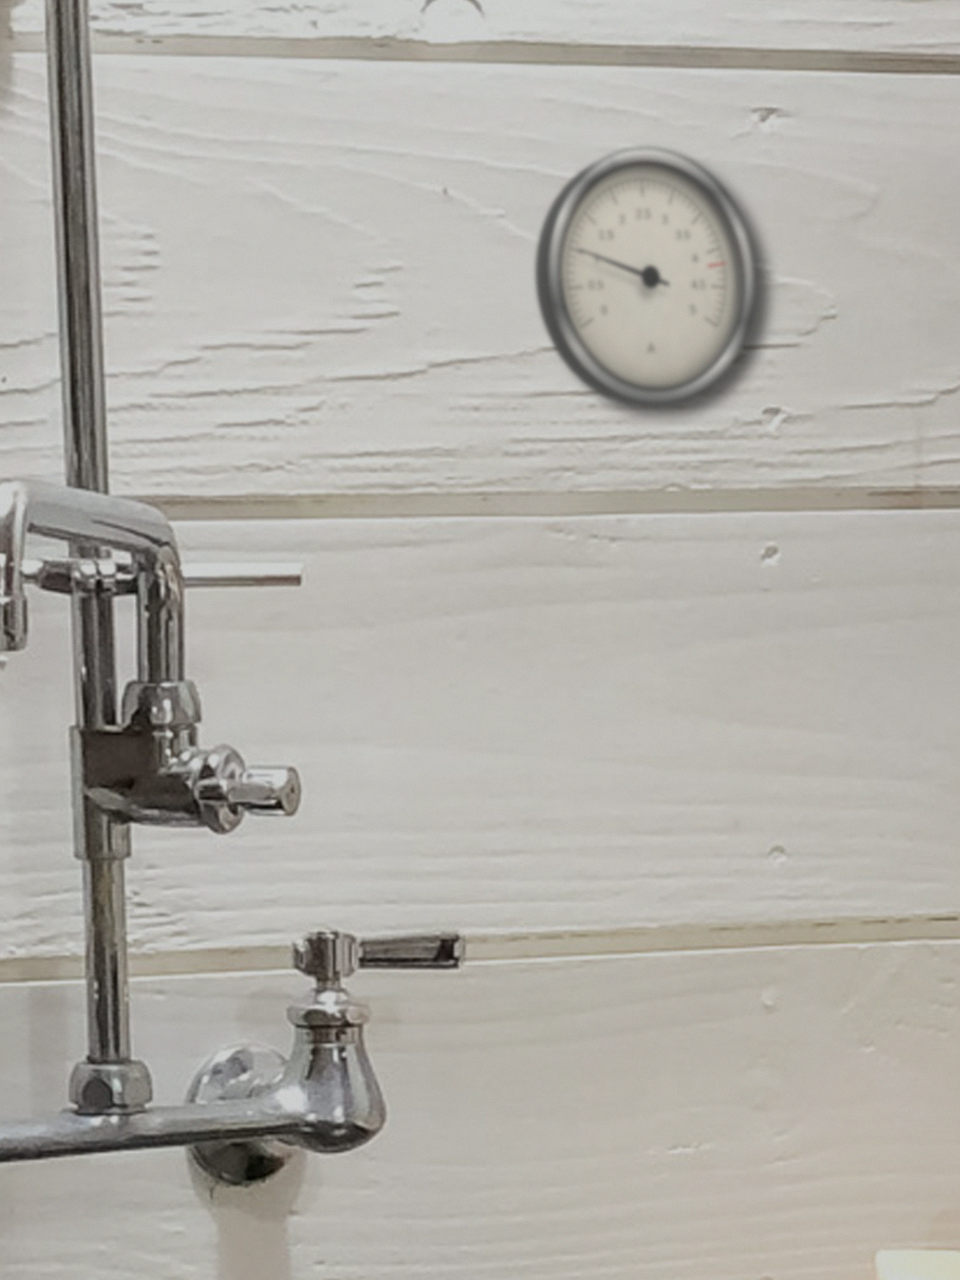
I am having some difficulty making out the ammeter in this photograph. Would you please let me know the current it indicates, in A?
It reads 1 A
